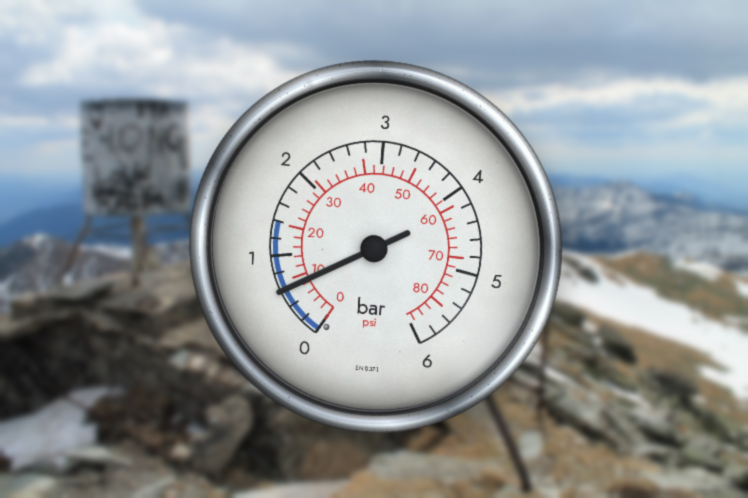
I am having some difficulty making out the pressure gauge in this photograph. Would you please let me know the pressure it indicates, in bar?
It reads 0.6 bar
